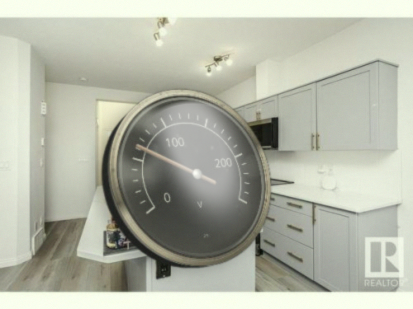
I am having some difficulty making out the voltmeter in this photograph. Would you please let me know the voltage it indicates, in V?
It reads 60 V
